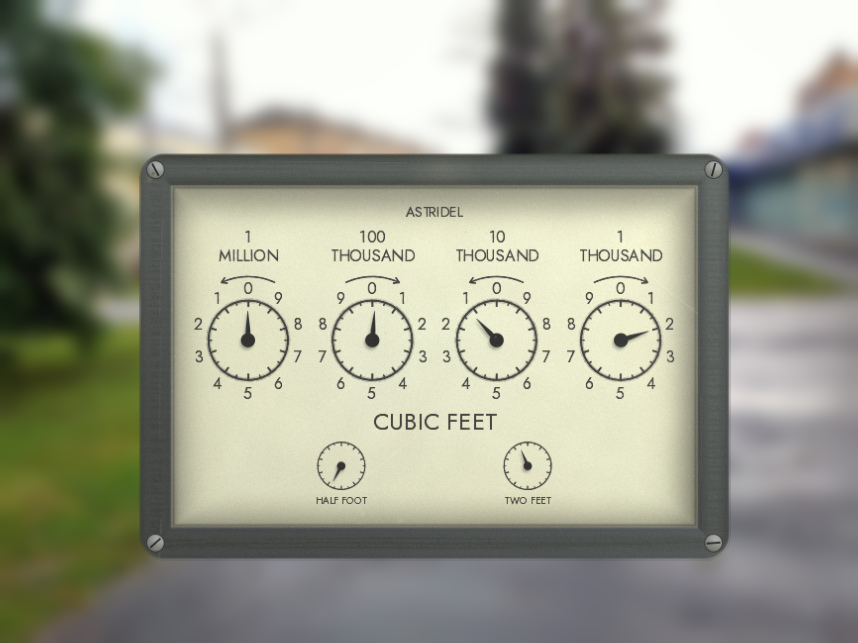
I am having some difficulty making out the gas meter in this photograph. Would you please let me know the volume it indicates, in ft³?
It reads 1200 ft³
